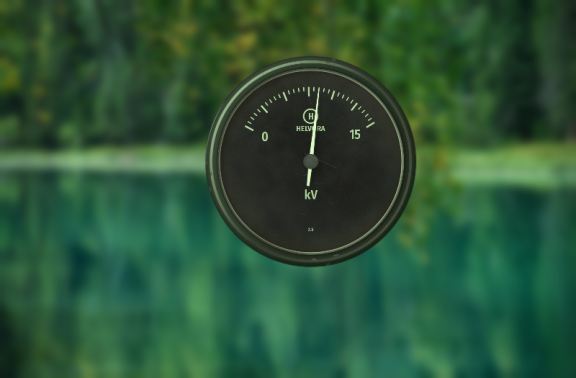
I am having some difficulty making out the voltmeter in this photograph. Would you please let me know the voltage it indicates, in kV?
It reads 8.5 kV
